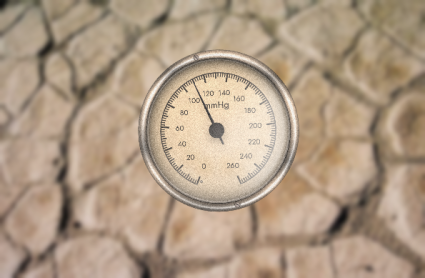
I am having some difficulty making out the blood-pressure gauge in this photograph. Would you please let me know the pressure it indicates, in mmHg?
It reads 110 mmHg
